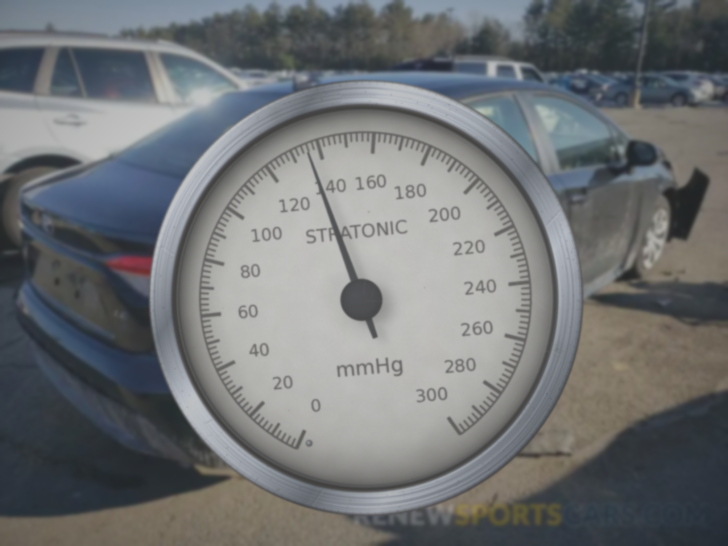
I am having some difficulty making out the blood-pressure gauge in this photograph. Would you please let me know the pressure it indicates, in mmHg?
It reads 136 mmHg
